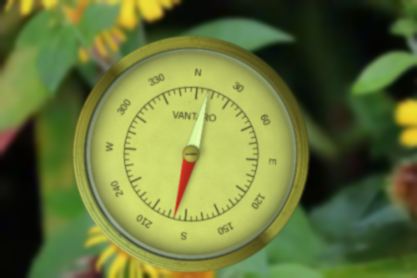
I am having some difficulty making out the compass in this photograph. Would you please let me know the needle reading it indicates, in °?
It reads 190 °
